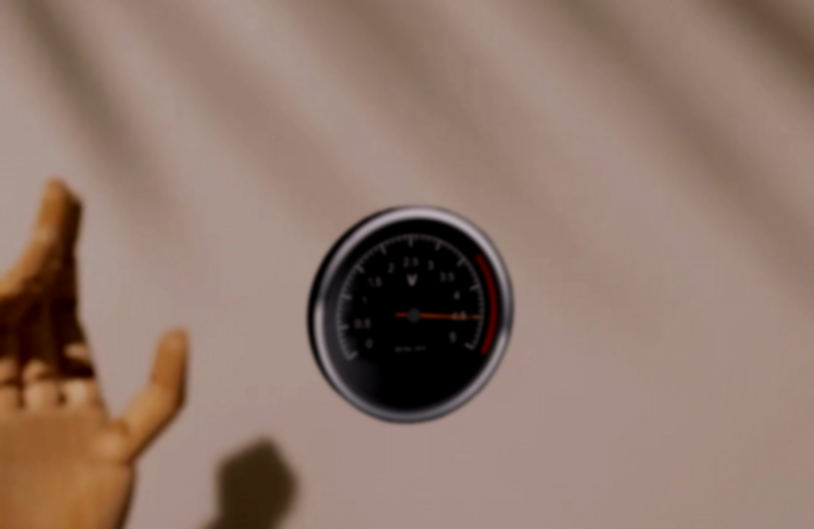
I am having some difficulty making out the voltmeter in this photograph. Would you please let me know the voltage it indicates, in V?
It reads 4.5 V
